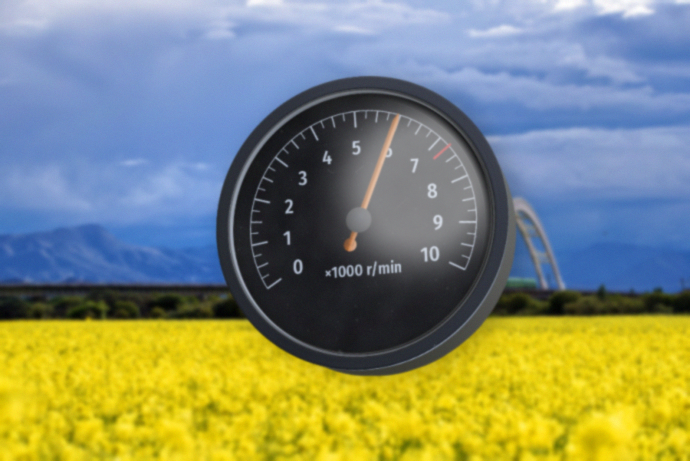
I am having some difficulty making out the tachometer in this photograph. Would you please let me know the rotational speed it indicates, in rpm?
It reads 6000 rpm
